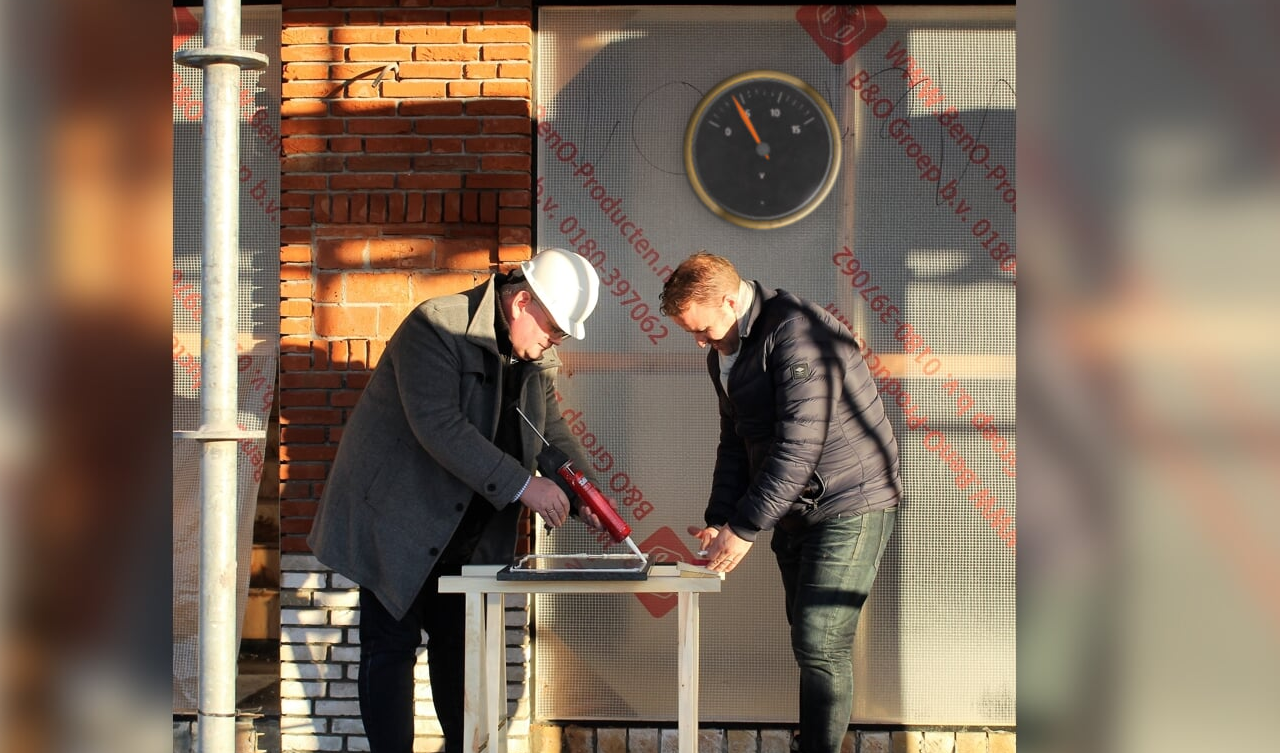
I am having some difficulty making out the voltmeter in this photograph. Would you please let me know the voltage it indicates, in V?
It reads 4 V
